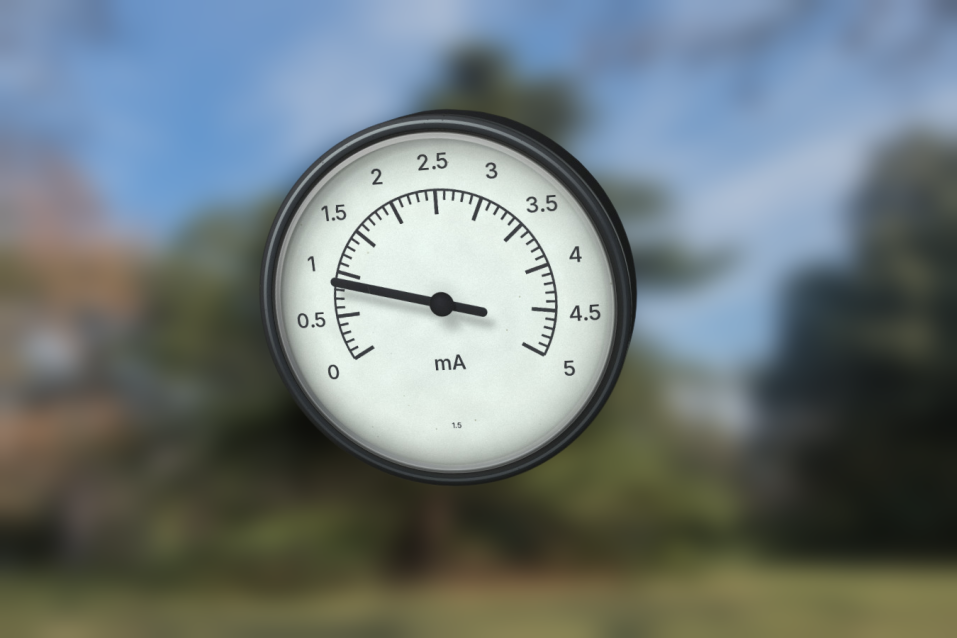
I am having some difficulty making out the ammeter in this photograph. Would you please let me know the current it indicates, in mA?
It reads 0.9 mA
